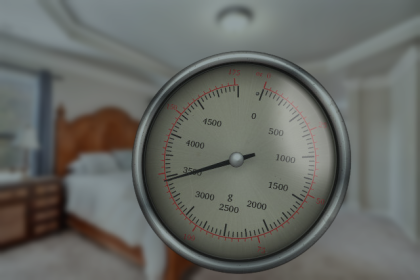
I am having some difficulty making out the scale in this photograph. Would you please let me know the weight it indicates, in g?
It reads 3450 g
